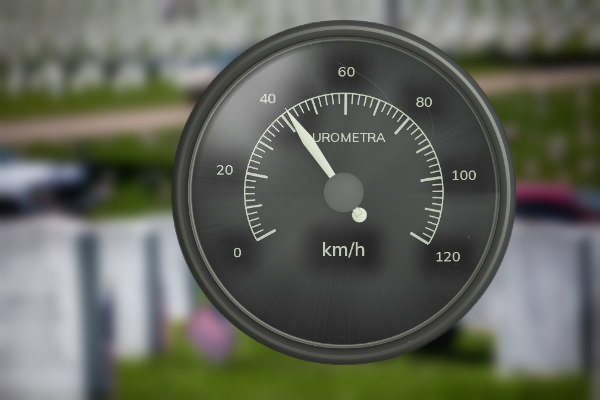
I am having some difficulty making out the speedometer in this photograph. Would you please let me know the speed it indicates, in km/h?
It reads 42 km/h
